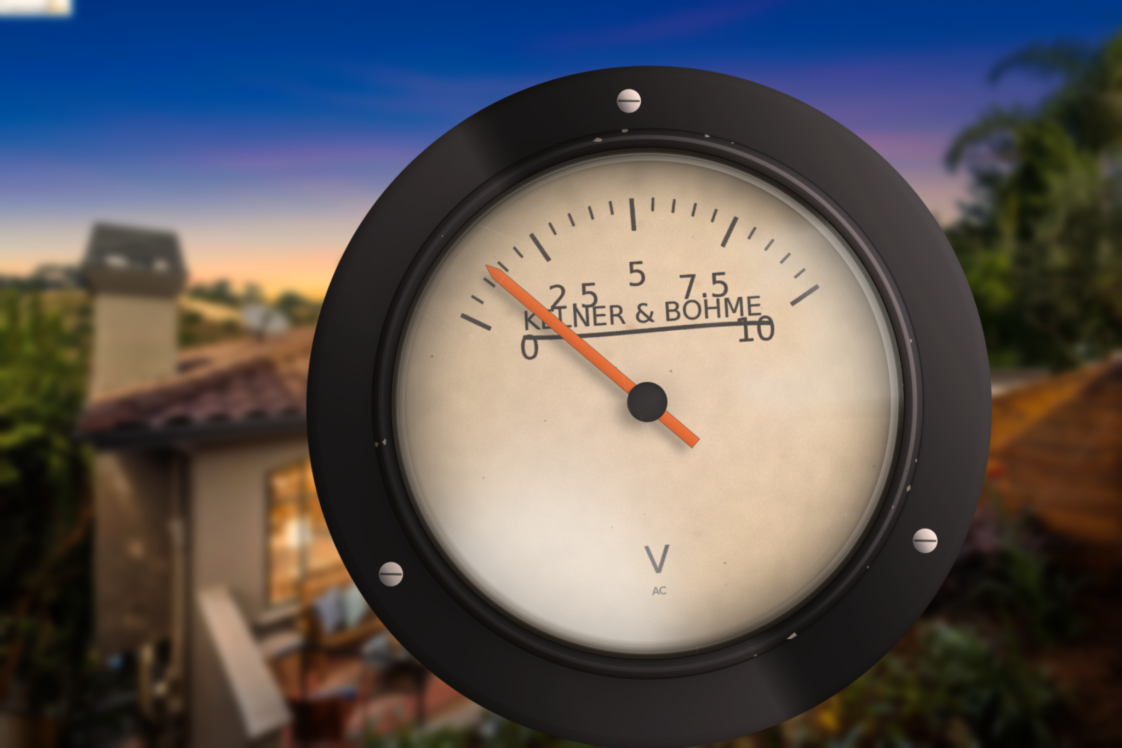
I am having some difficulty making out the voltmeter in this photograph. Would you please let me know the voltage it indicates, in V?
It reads 1.25 V
